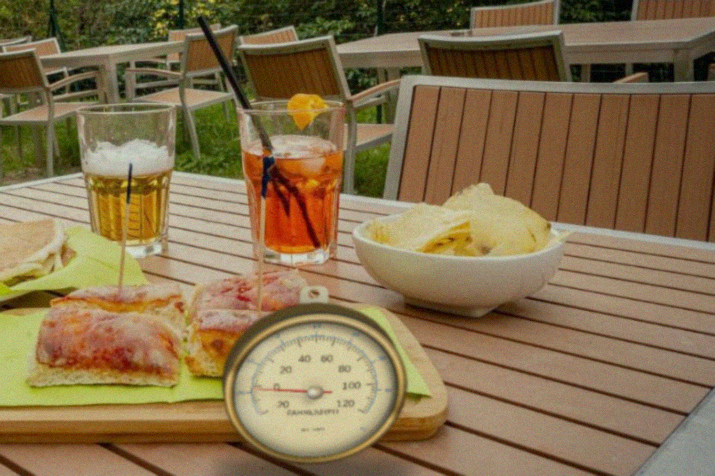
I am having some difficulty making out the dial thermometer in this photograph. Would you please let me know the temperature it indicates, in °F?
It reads 0 °F
